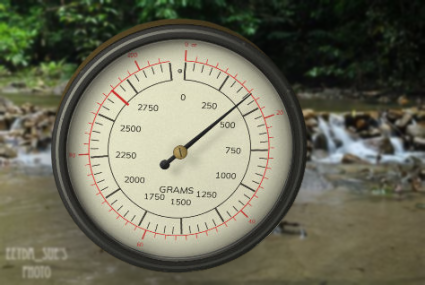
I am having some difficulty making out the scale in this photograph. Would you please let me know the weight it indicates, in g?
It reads 400 g
